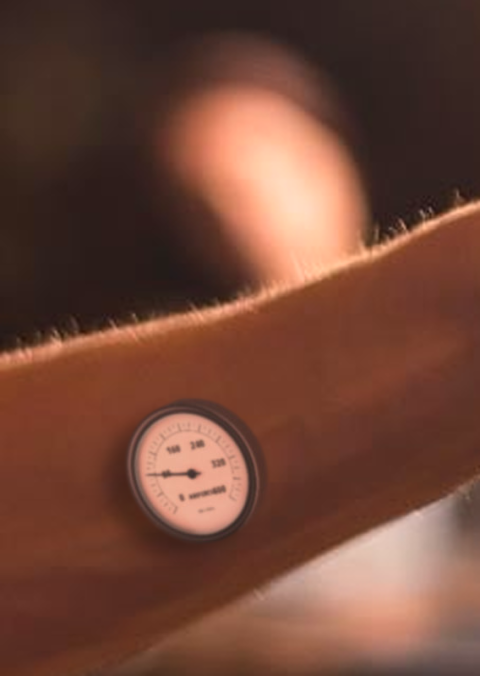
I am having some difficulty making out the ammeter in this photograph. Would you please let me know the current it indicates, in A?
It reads 80 A
